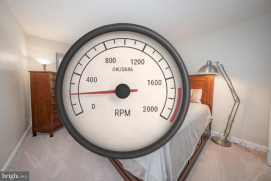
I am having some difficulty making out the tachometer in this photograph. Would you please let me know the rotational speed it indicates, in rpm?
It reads 200 rpm
